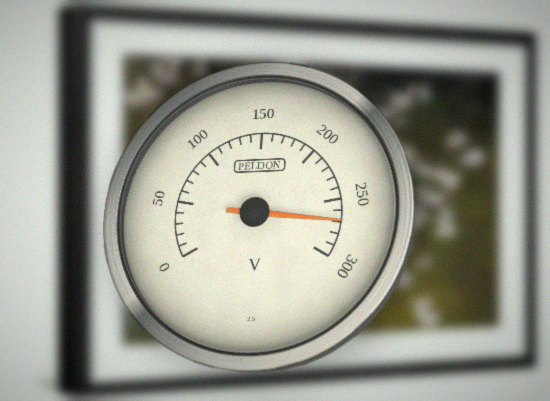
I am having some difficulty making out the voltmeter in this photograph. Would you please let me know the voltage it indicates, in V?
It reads 270 V
